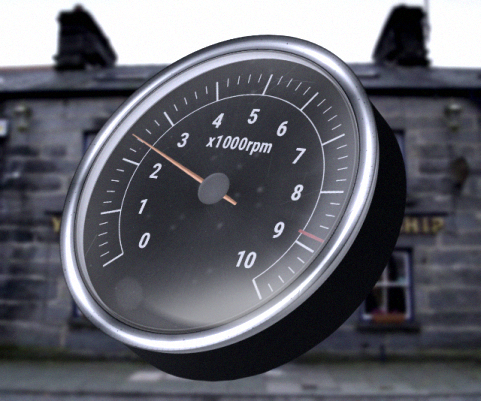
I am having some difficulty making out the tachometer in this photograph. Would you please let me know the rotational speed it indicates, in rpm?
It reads 2400 rpm
